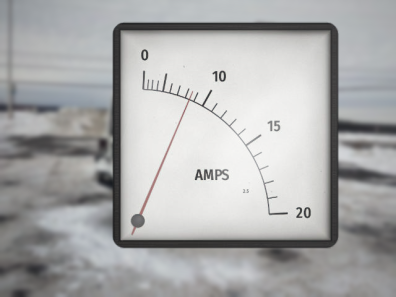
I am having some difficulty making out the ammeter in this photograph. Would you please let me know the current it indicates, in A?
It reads 8.5 A
